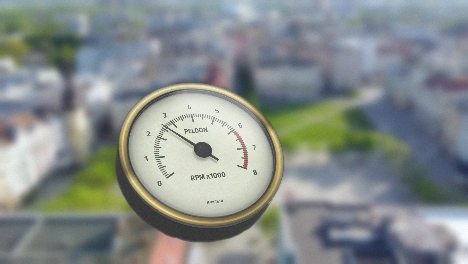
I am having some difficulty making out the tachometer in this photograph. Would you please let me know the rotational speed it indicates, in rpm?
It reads 2500 rpm
